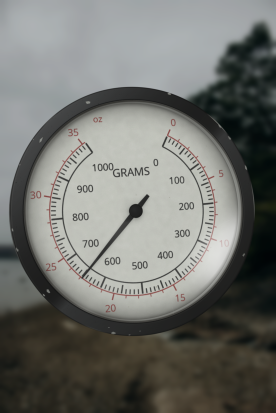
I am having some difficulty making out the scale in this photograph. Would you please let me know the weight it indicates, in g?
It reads 650 g
